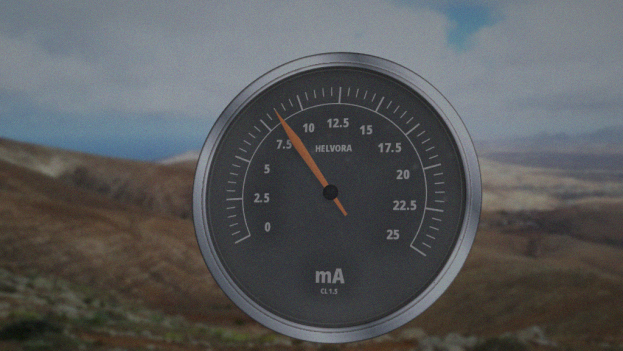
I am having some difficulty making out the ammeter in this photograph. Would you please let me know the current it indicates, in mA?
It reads 8.5 mA
